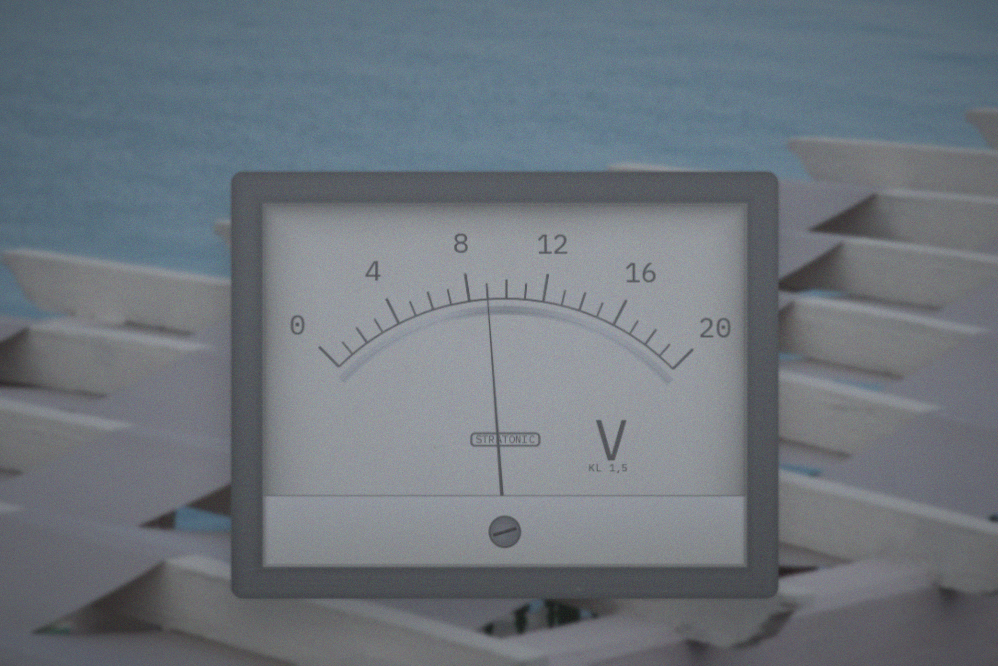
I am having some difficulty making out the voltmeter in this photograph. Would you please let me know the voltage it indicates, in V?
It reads 9 V
